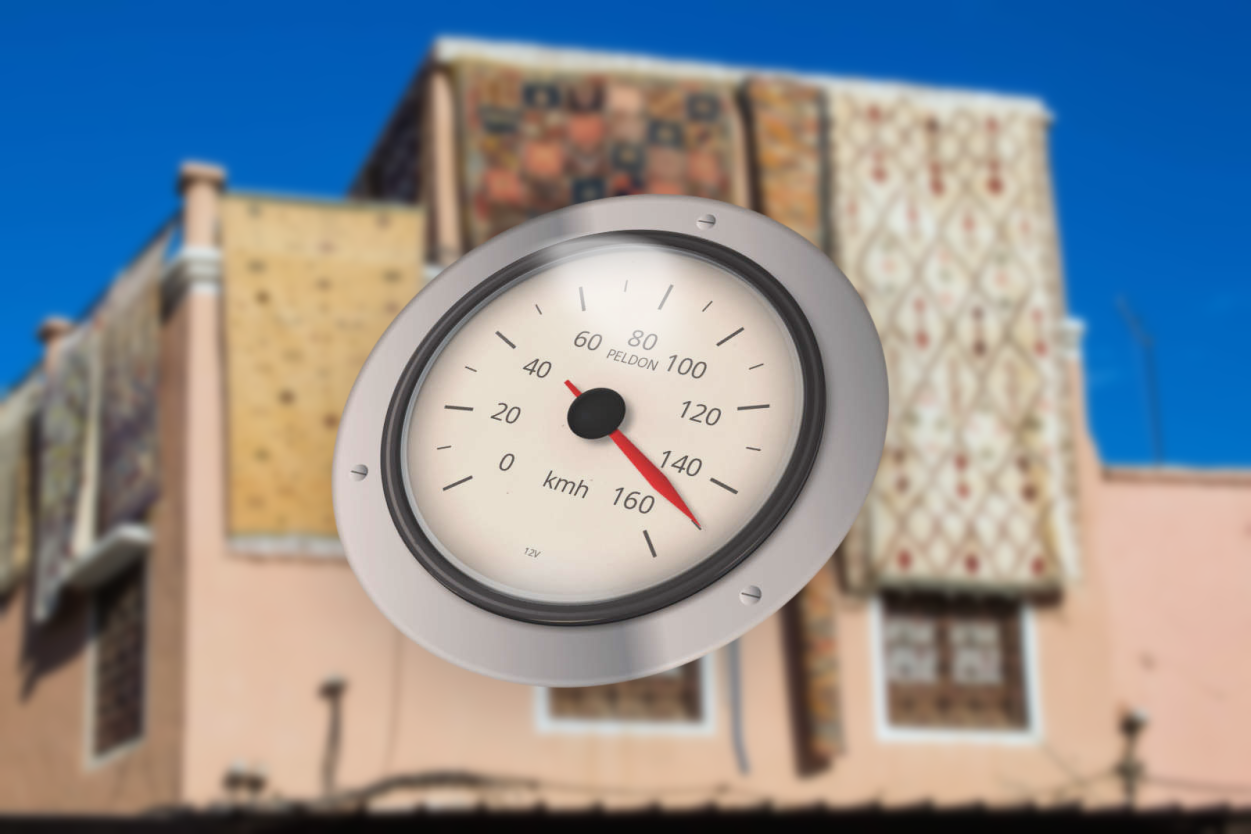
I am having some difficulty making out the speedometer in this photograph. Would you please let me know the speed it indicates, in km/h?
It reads 150 km/h
